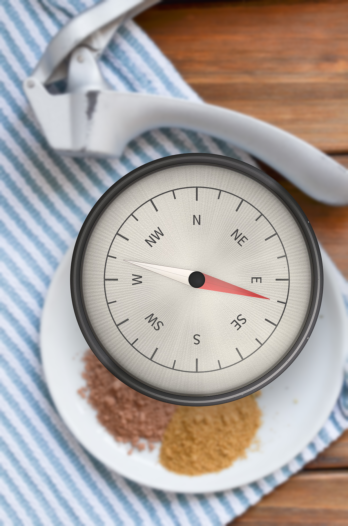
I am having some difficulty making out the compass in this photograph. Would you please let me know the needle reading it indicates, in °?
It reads 105 °
